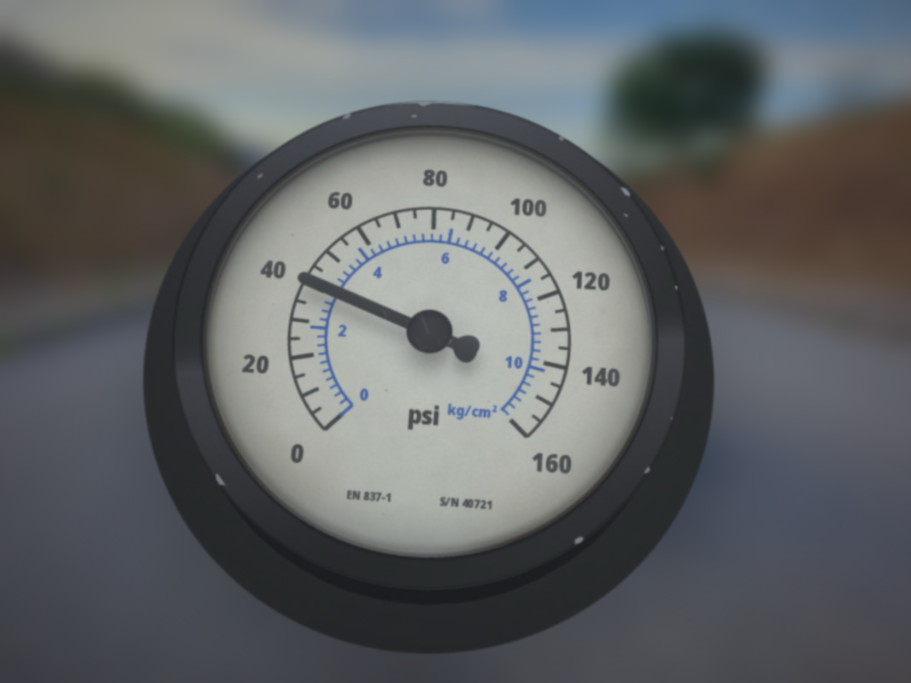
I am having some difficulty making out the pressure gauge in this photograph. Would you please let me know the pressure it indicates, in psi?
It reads 40 psi
